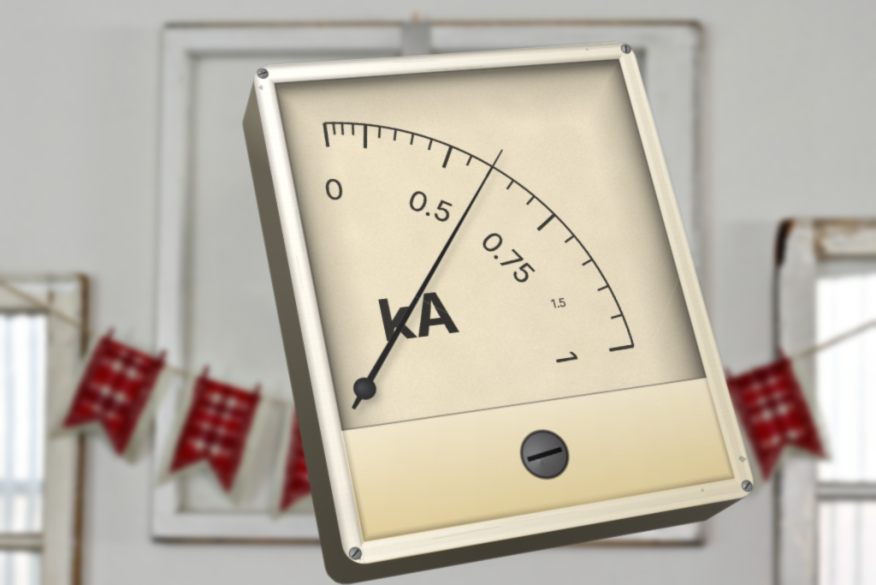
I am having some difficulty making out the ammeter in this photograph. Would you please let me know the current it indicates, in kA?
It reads 0.6 kA
